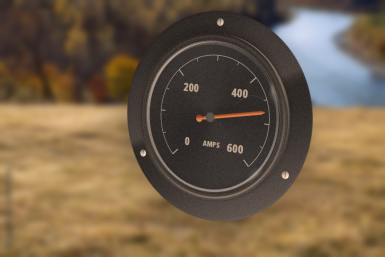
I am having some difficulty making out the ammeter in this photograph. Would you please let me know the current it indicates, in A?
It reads 475 A
